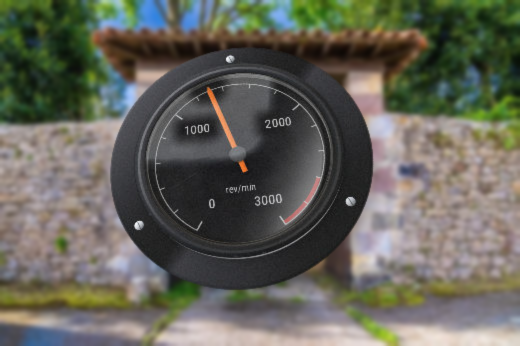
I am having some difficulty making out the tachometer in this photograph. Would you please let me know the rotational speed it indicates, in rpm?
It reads 1300 rpm
